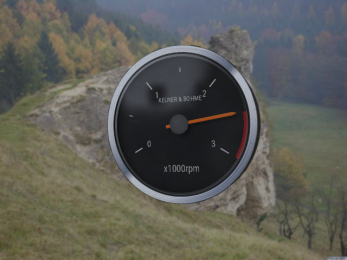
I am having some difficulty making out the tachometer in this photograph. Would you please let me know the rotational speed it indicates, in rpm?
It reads 2500 rpm
